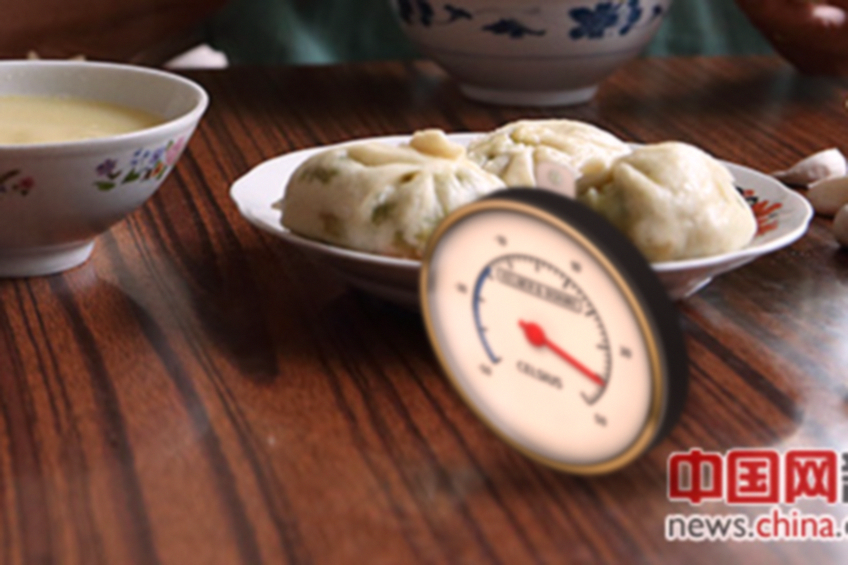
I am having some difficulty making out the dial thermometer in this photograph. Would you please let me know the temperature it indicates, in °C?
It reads 40 °C
